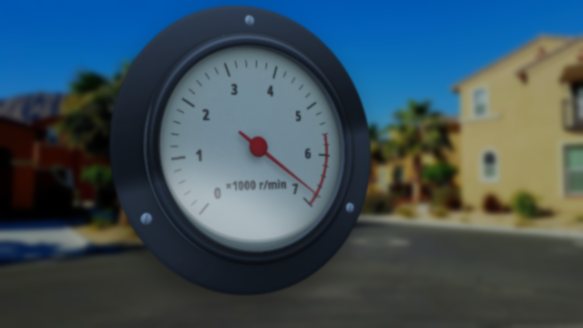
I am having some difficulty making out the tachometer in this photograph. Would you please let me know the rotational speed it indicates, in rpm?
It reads 6800 rpm
